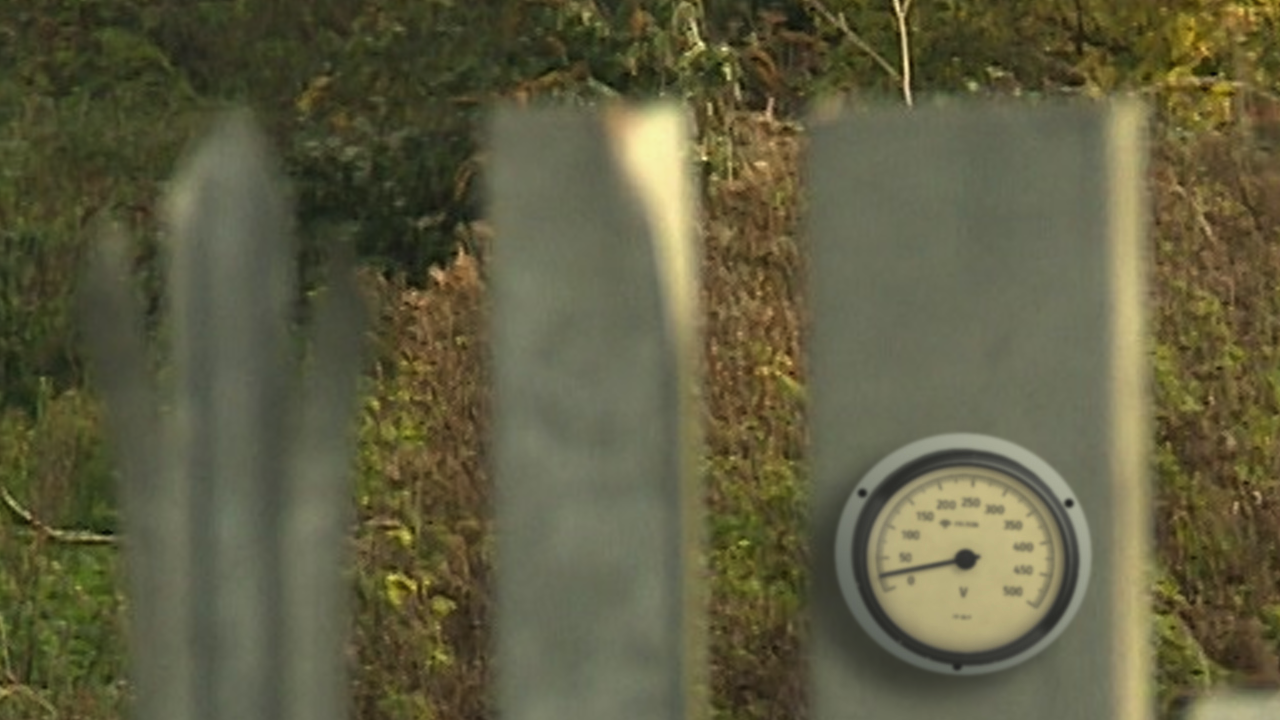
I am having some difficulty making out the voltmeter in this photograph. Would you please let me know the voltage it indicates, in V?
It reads 25 V
